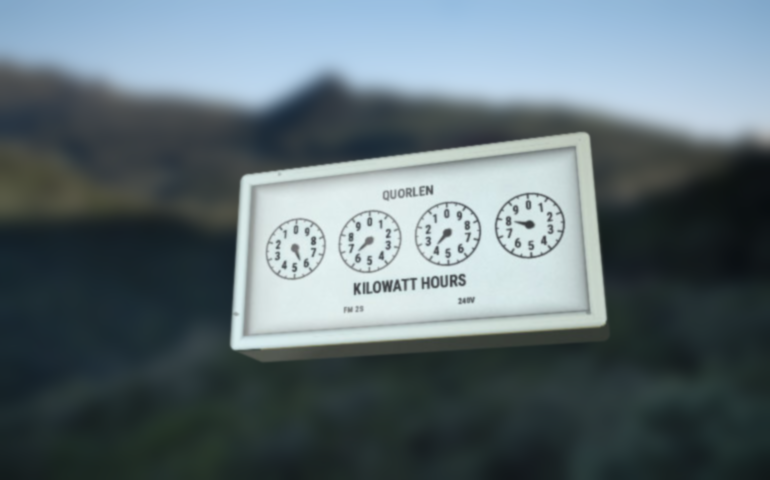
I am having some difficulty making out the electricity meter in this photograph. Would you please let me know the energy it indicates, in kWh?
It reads 5638 kWh
